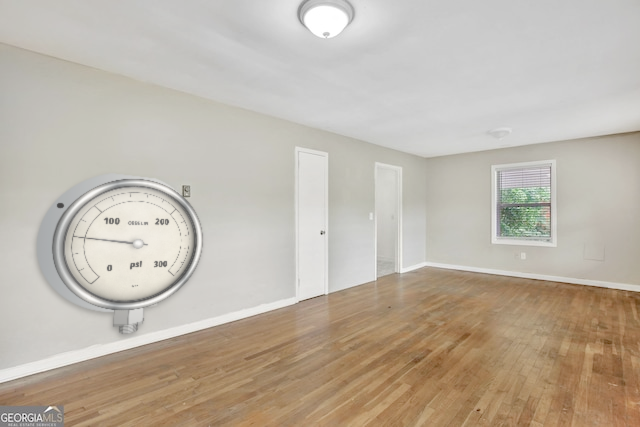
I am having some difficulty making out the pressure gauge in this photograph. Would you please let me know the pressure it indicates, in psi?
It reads 60 psi
